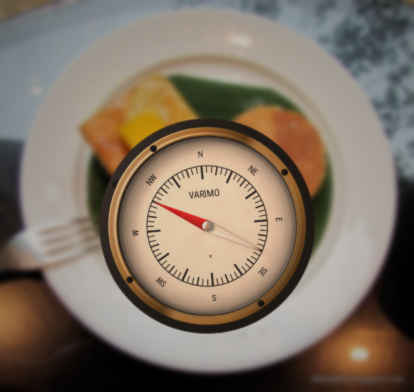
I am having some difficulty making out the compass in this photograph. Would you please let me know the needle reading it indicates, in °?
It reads 300 °
